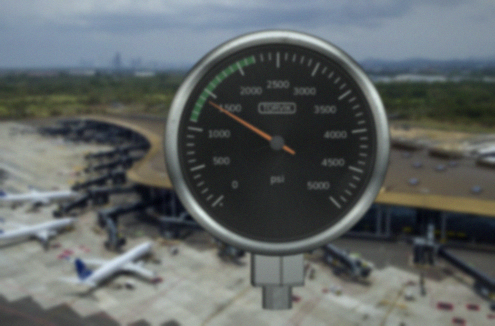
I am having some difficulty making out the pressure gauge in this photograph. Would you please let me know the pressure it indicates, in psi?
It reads 1400 psi
